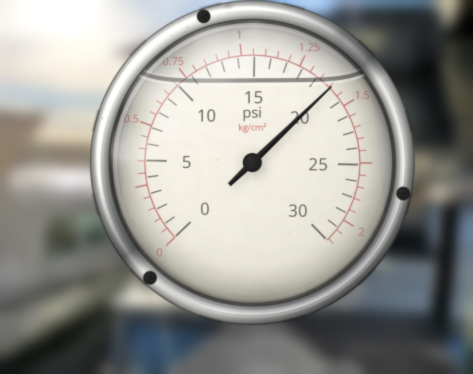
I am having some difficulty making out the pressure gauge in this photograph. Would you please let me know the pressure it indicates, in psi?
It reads 20 psi
